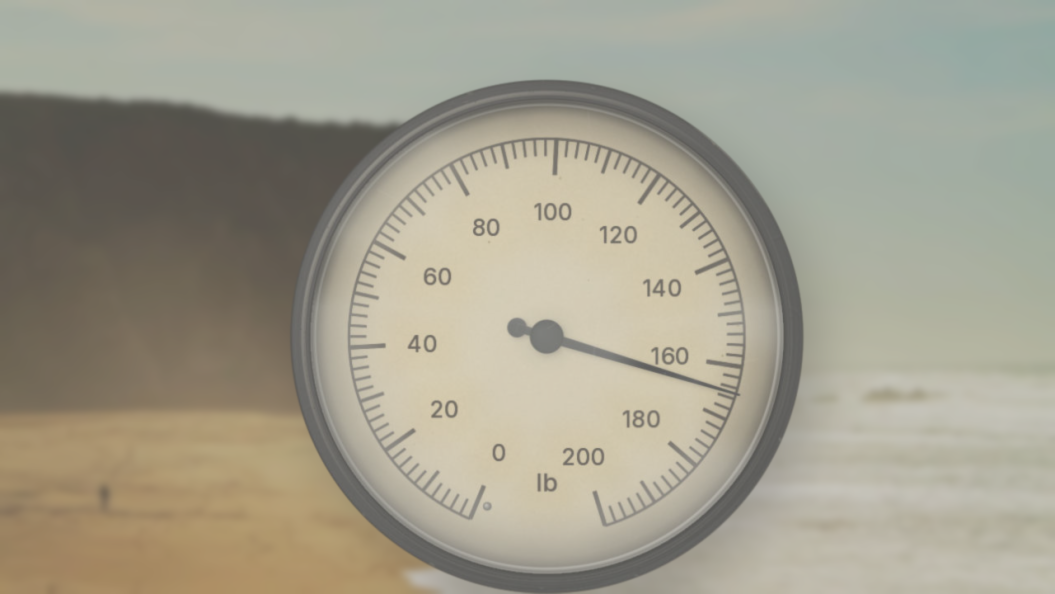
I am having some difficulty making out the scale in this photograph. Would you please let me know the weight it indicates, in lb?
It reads 165 lb
